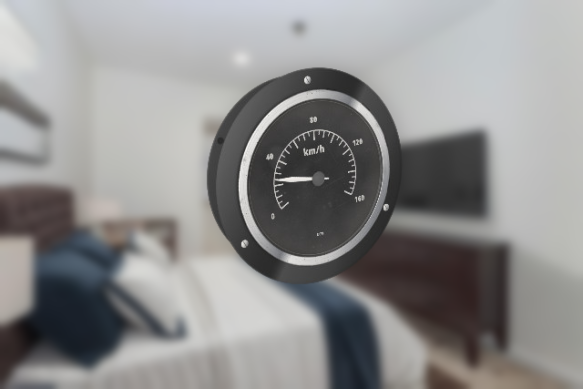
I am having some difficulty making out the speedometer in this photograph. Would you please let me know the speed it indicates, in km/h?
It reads 25 km/h
